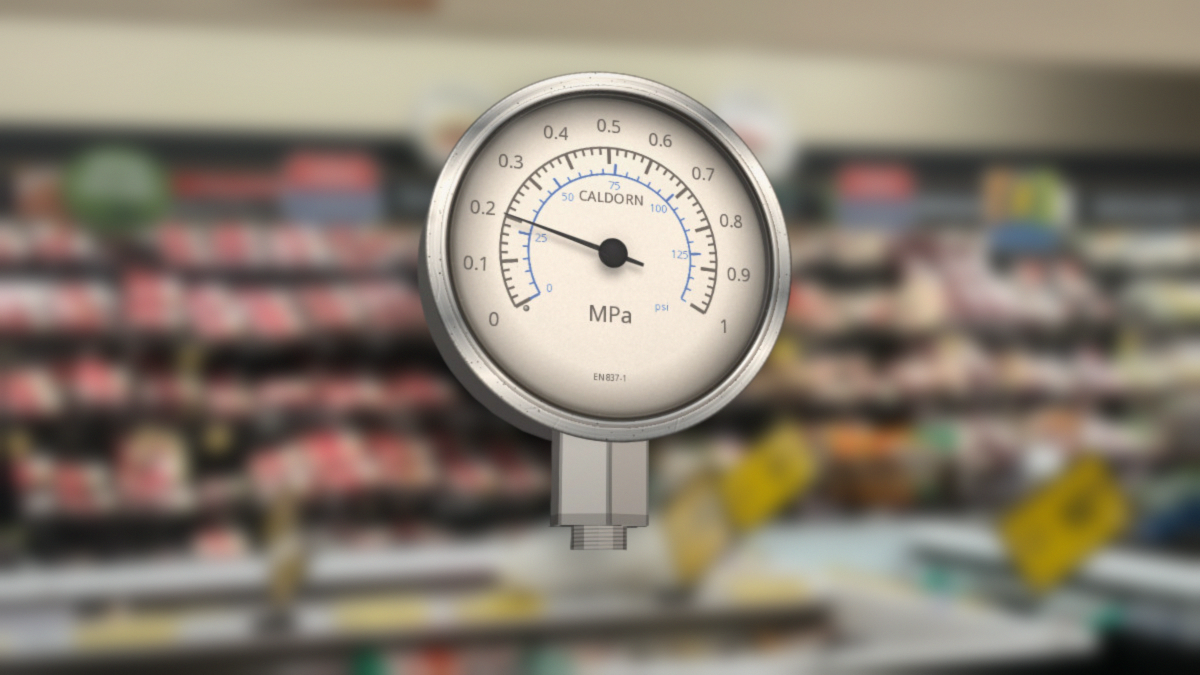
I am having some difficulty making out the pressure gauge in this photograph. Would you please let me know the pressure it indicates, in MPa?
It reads 0.2 MPa
